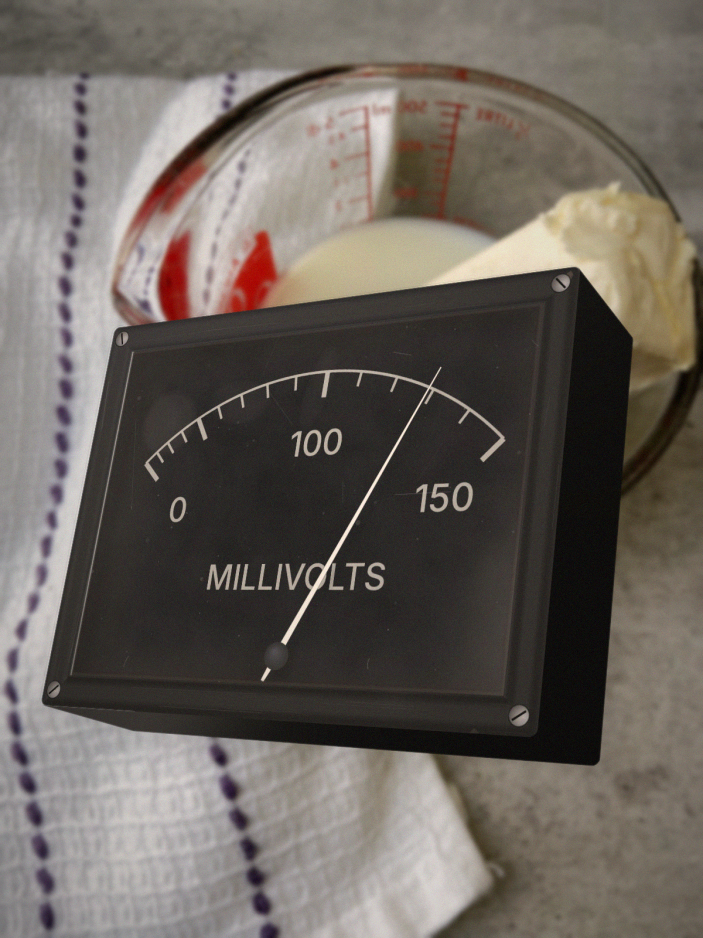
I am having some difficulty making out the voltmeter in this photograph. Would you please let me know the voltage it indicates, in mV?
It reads 130 mV
